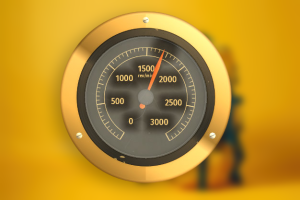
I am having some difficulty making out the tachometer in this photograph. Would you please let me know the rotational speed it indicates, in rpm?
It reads 1700 rpm
